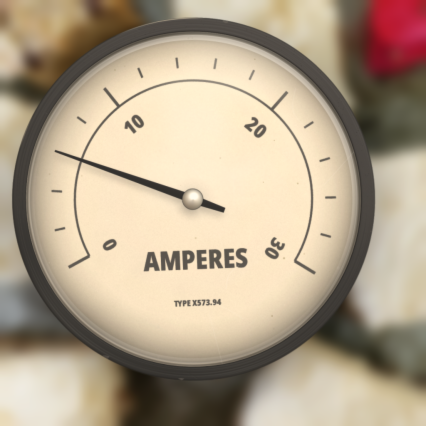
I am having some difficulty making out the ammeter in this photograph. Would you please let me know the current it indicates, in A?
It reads 6 A
